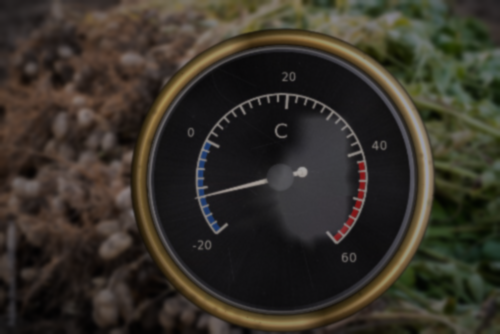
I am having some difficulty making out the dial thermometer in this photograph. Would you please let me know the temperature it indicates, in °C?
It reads -12 °C
